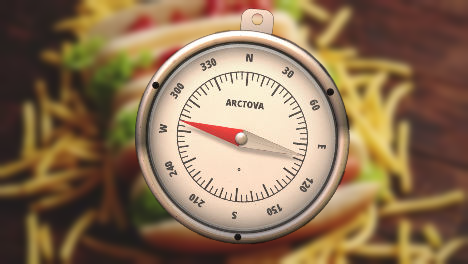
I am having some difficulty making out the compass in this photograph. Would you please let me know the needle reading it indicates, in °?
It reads 280 °
